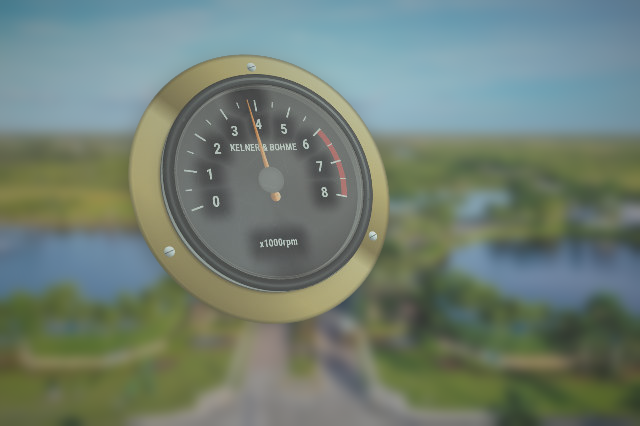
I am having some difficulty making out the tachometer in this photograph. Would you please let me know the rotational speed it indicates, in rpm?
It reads 3750 rpm
